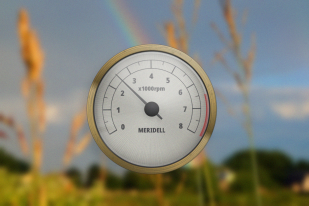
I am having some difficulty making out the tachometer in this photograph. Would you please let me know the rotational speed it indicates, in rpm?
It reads 2500 rpm
